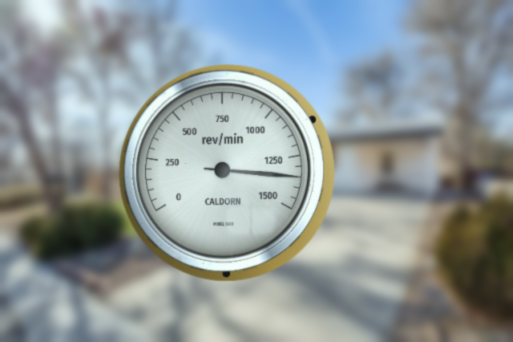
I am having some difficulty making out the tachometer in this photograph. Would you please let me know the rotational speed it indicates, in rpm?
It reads 1350 rpm
